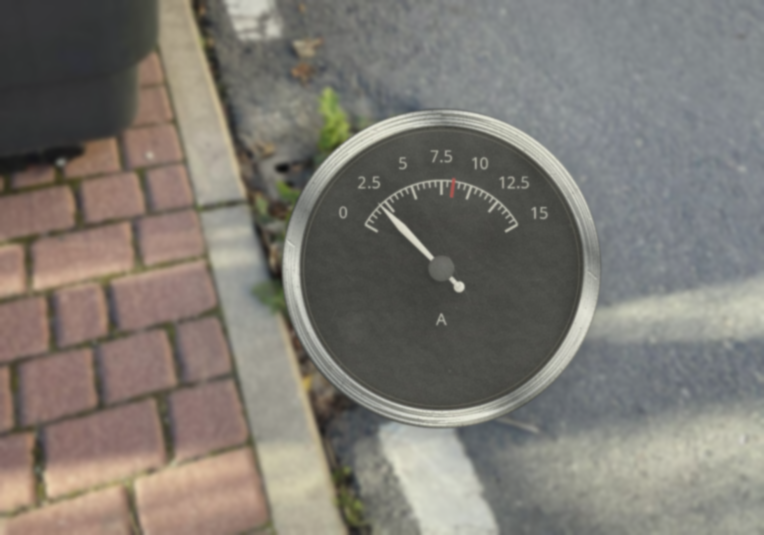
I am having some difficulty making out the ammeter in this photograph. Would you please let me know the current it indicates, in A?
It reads 2 A
